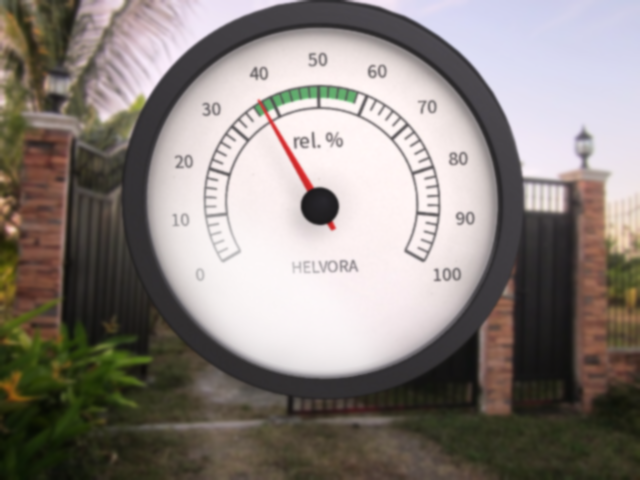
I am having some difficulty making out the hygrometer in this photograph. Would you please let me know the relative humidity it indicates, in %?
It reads 38 %
